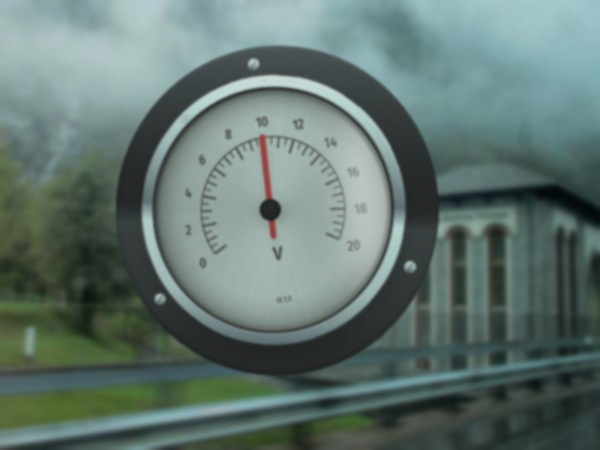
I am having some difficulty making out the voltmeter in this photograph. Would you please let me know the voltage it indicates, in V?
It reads 10 V
